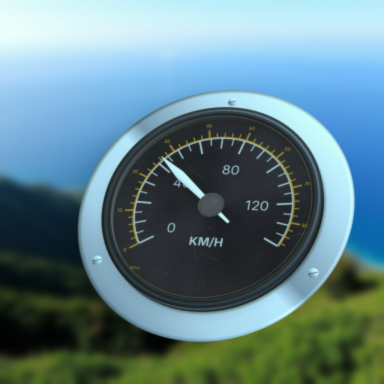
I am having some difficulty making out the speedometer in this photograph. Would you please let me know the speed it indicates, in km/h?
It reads 42.5 km/h
